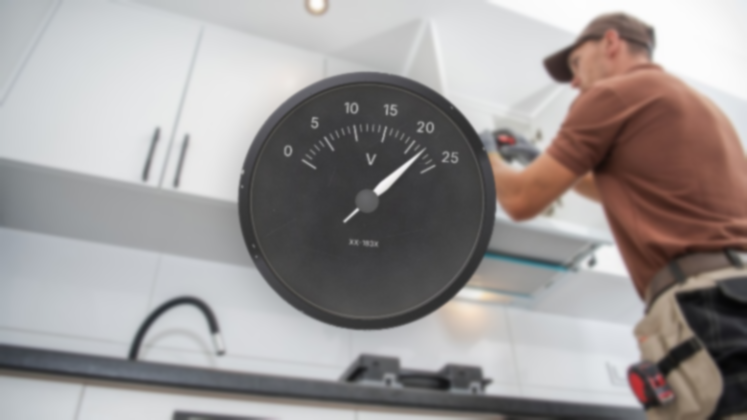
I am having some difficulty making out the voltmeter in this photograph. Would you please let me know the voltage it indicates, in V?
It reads 22 V
